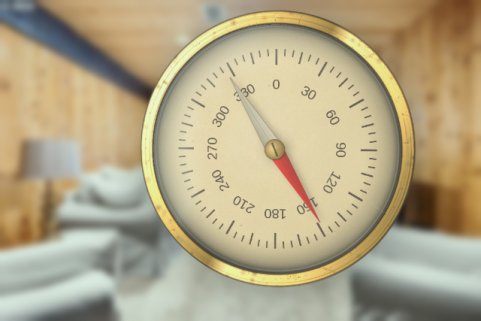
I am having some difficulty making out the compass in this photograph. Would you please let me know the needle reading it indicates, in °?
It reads 147.5 °
